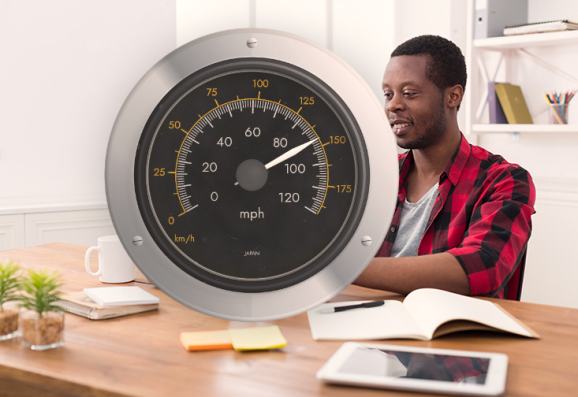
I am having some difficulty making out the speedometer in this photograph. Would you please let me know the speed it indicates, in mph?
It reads 90 mph
